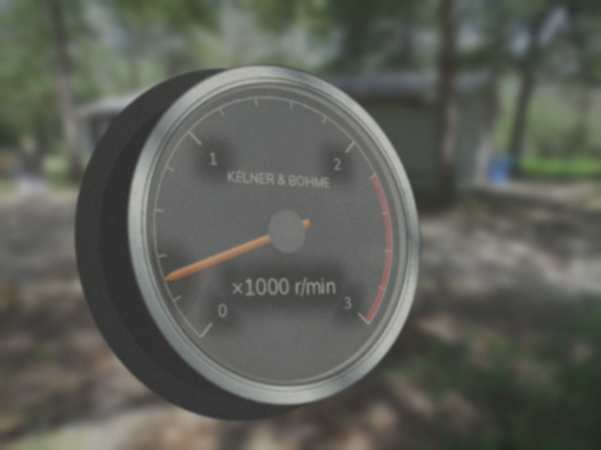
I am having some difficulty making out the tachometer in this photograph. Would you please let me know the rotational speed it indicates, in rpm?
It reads 300 rpm
